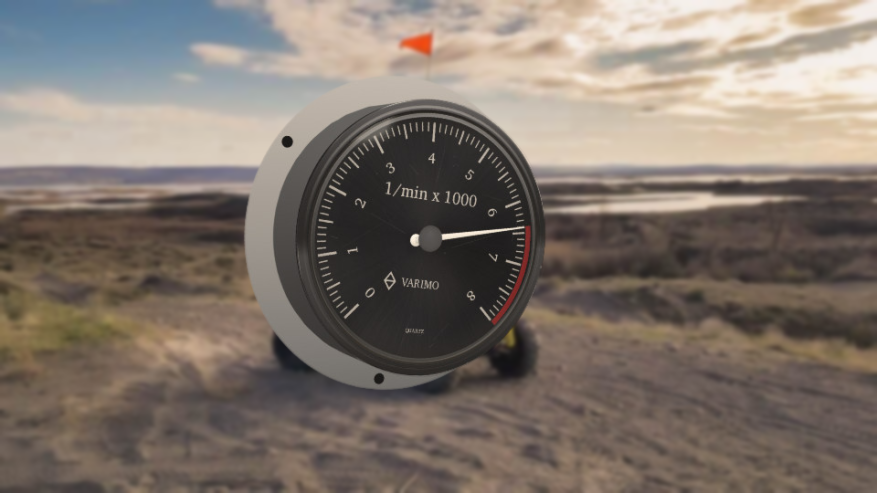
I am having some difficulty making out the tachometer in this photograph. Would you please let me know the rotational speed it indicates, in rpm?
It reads 6400 rpm
